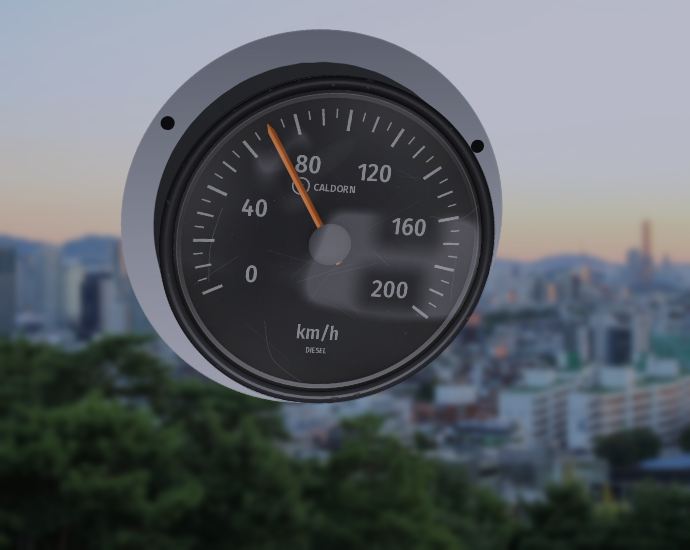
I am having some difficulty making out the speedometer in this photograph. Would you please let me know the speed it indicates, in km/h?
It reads 70 km/h
